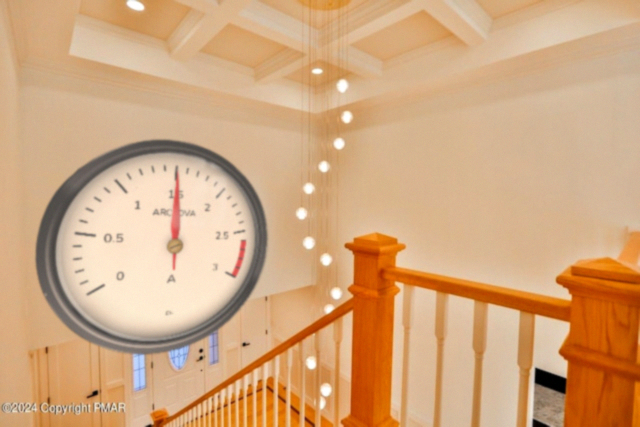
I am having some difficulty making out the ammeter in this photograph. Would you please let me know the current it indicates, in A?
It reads 1.5 A
